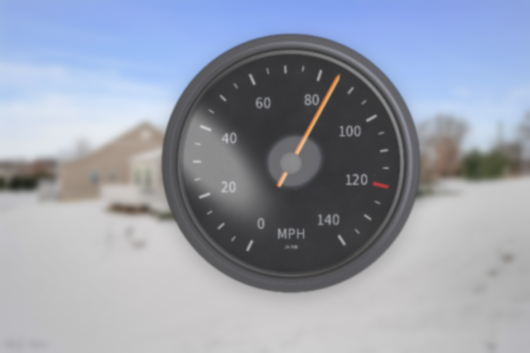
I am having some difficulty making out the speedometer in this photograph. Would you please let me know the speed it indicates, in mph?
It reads 85 mph
